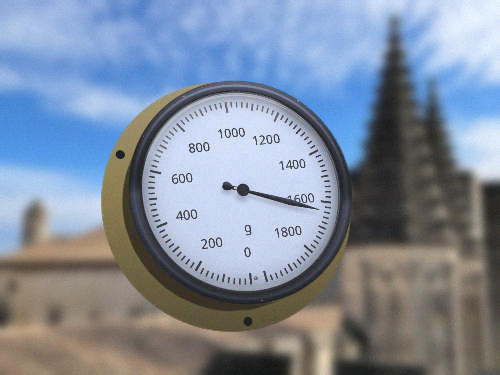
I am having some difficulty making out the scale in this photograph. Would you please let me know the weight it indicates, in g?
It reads 1640 g
